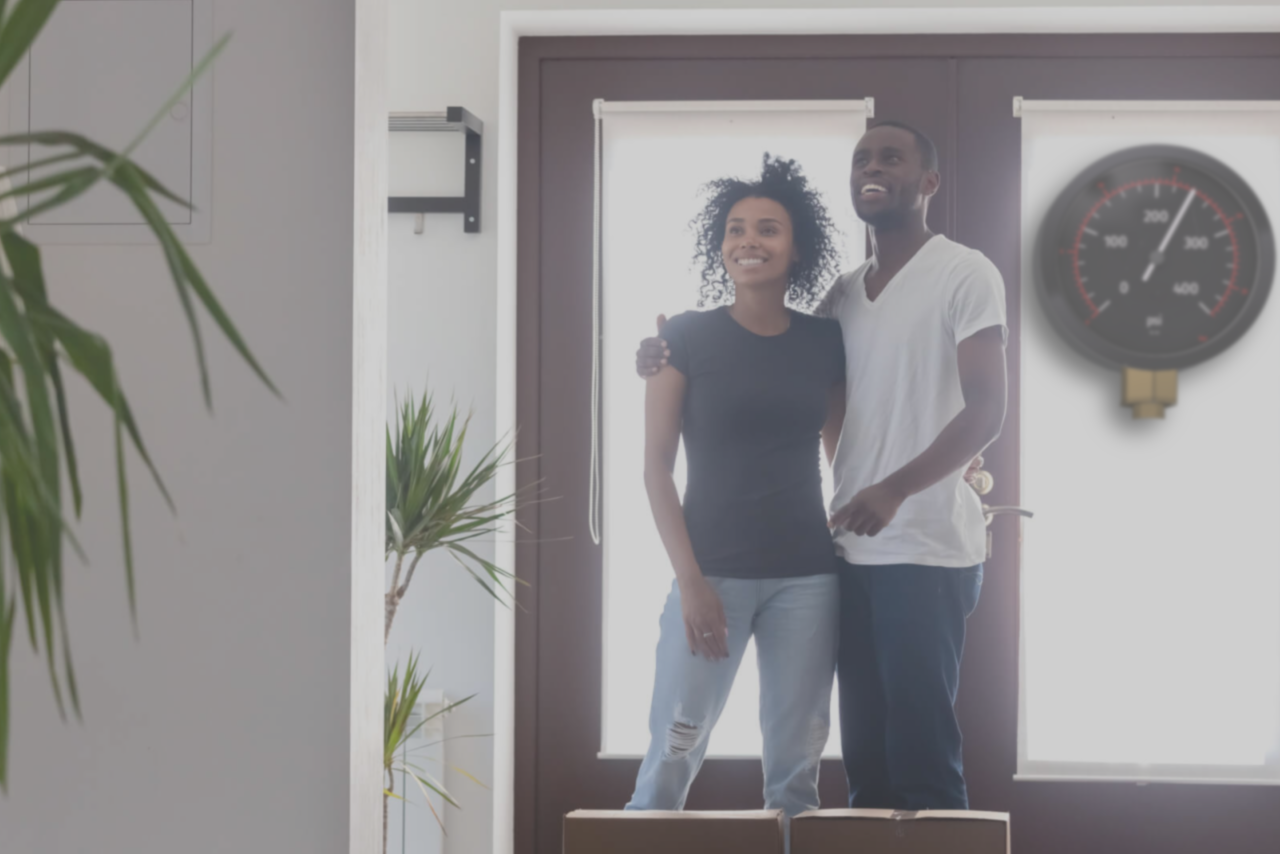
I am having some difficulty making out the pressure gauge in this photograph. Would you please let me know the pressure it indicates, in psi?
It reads 240 psi
